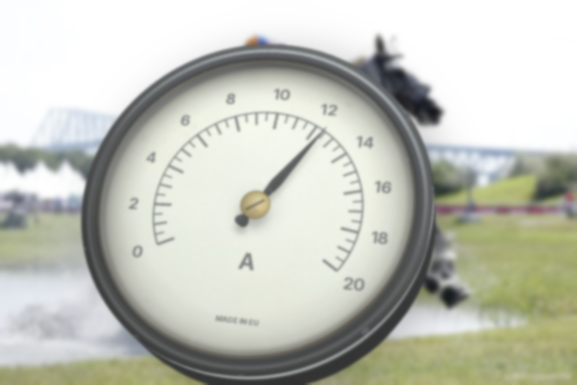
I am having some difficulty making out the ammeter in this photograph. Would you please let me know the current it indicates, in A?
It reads 12.5 A
